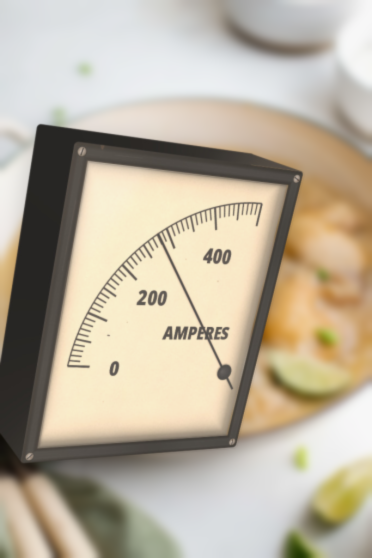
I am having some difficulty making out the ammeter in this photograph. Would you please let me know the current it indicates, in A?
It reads 280 A
